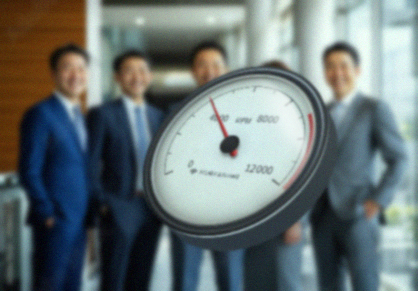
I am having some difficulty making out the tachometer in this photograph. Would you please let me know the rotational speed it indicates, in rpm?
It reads 4000 rpm
